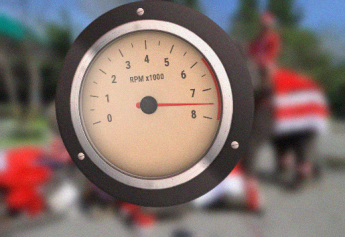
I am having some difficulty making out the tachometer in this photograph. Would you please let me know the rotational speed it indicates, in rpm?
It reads 7500 rpm
